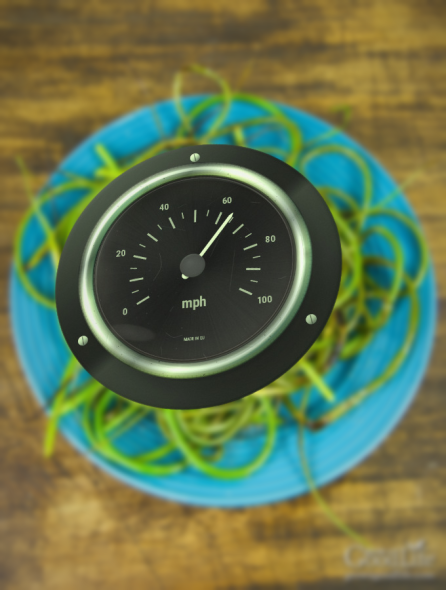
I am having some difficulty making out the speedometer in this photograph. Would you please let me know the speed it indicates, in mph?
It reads 65 mph
